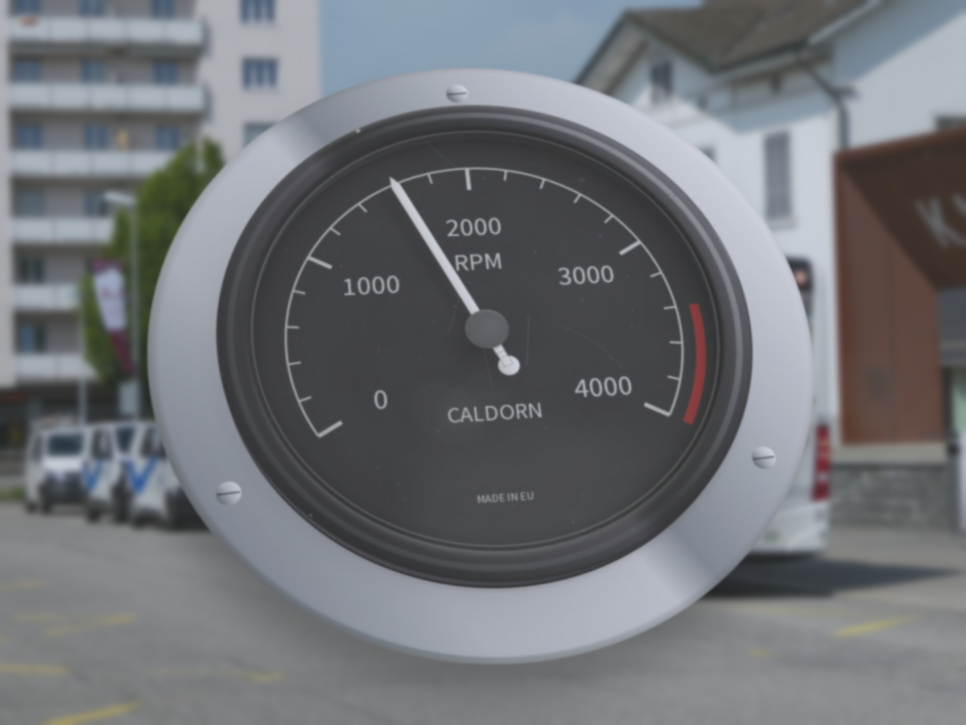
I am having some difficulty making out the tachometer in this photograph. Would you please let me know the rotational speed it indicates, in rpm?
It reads 1600 rpm
